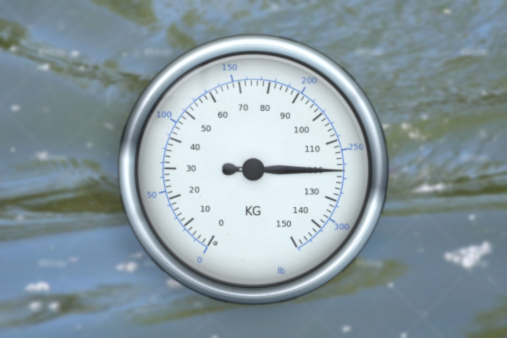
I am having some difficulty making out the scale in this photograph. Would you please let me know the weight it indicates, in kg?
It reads 120 kg
